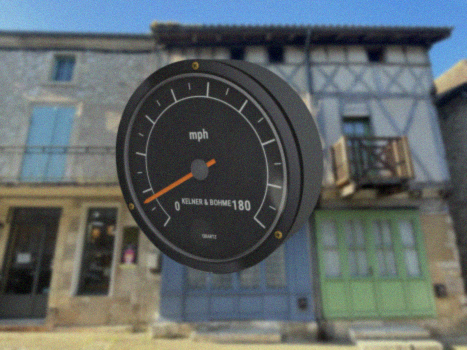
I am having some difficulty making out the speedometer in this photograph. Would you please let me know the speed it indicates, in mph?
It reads 15 mph
